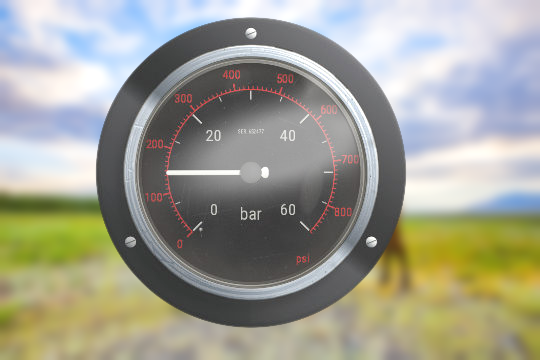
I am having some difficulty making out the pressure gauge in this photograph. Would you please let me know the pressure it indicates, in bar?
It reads 10 bar
